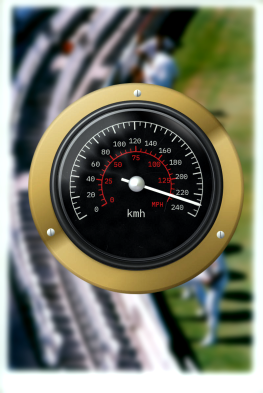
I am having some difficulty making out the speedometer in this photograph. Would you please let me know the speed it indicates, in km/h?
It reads 230 km/h
